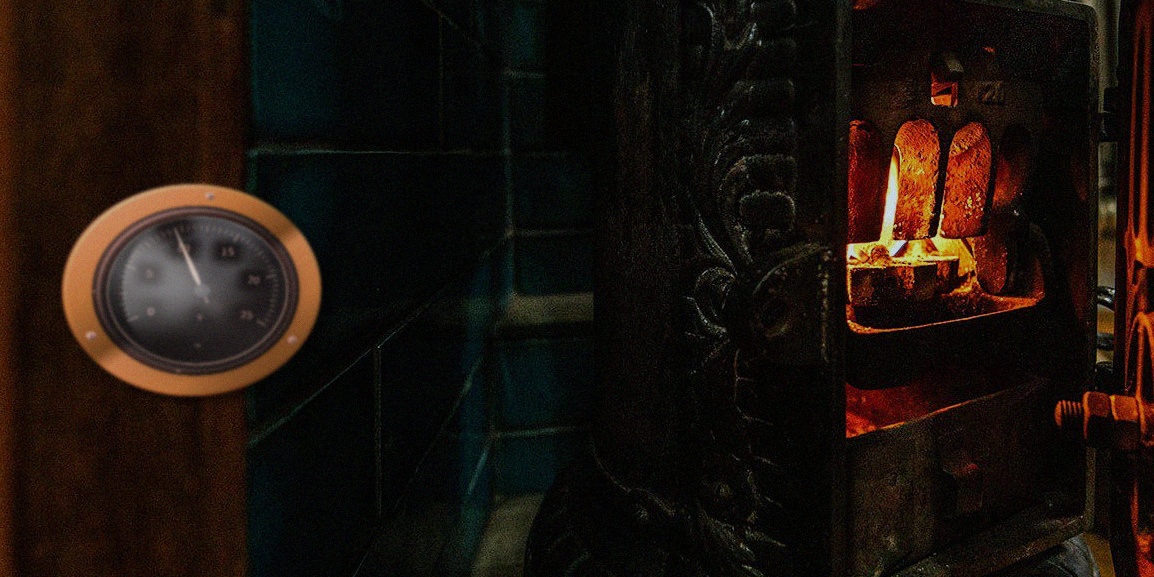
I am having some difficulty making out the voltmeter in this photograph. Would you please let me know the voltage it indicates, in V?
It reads 10 V
